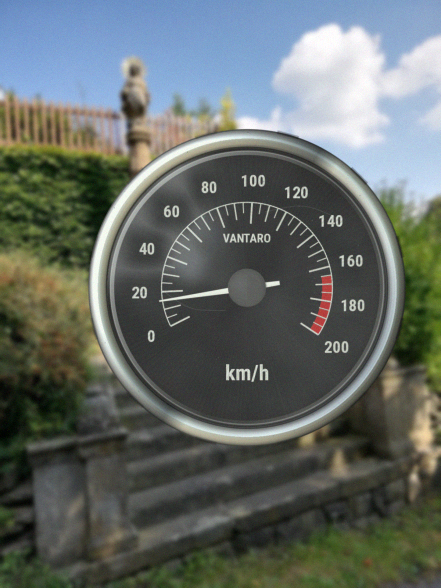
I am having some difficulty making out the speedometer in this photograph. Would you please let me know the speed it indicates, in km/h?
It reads 15 km/h
